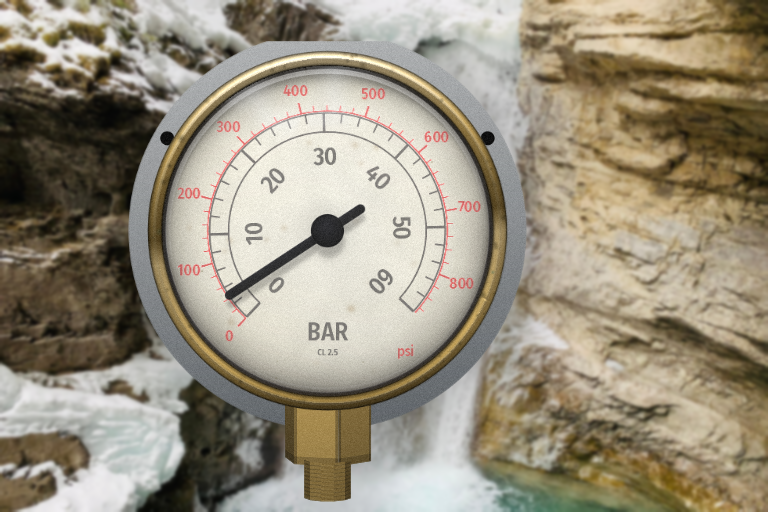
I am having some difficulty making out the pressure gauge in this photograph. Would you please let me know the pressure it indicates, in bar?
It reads 3 bar
